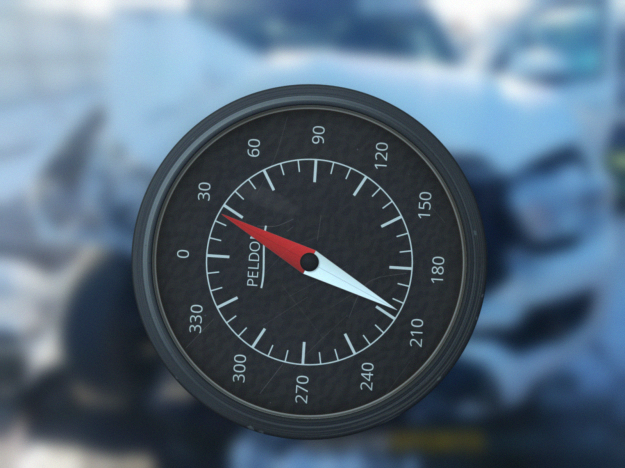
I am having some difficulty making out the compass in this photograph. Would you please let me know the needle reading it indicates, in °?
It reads 25 °
